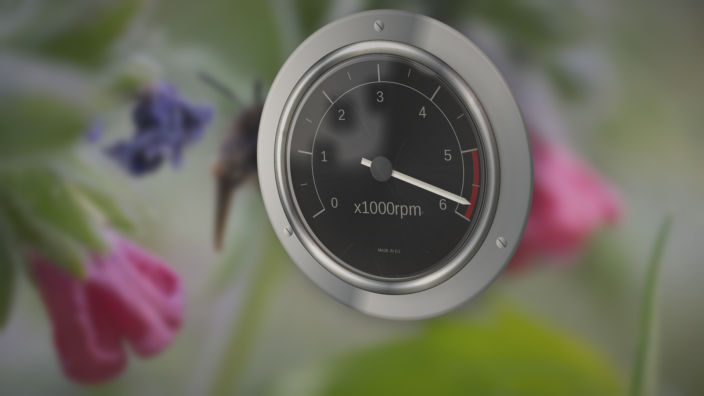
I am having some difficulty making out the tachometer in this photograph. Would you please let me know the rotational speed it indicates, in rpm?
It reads 5750 rpm
